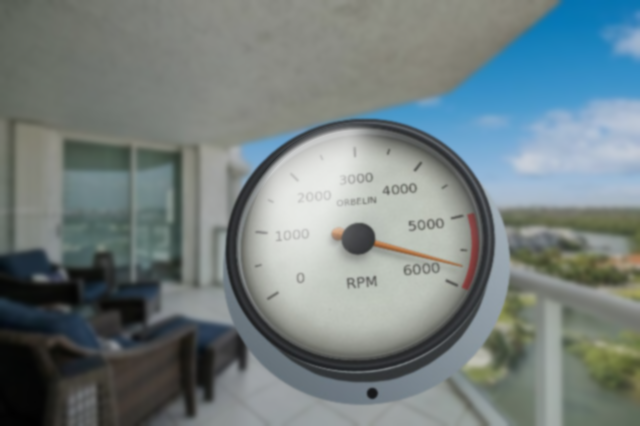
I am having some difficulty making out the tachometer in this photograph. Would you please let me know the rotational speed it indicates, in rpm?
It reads 5750 rpm
